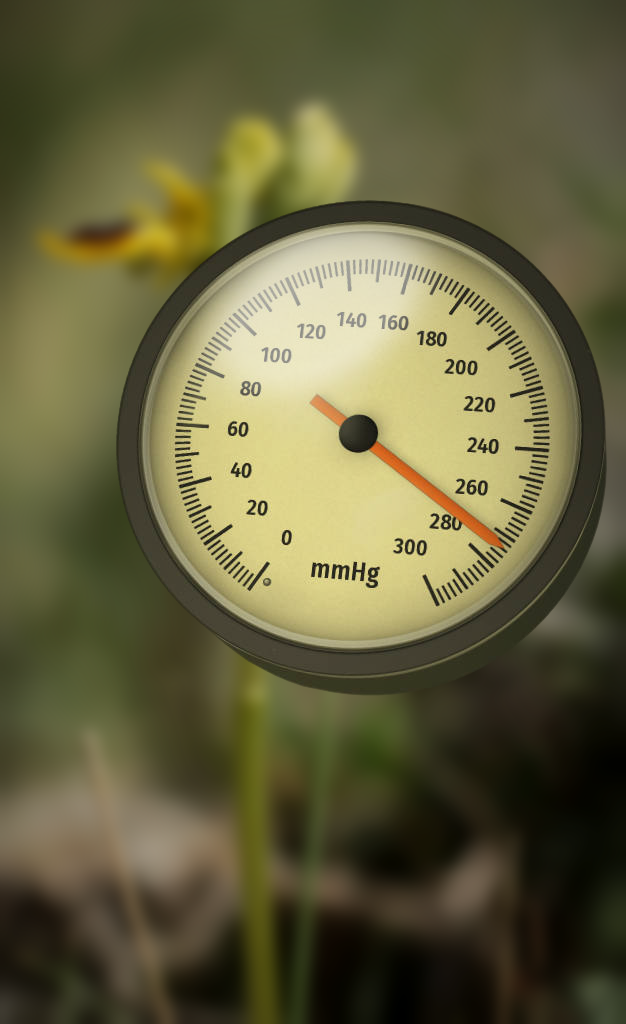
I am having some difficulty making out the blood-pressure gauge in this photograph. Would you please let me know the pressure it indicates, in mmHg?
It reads 274 mmHg
